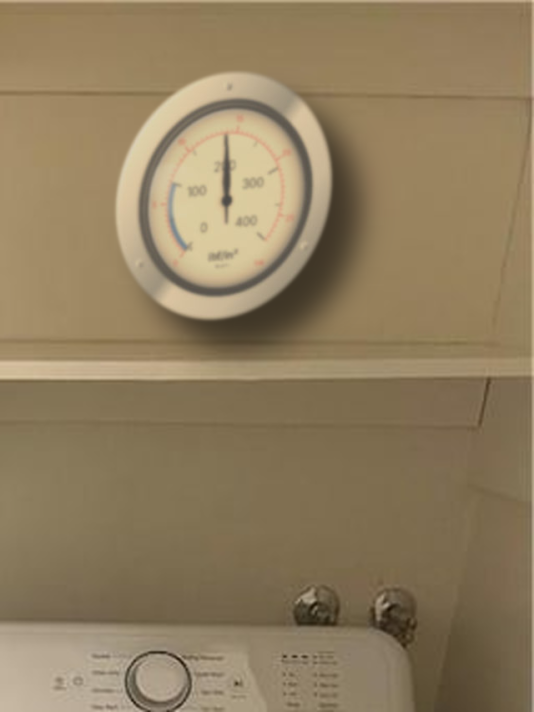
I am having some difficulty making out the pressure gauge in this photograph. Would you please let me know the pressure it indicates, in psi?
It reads 200 psi
